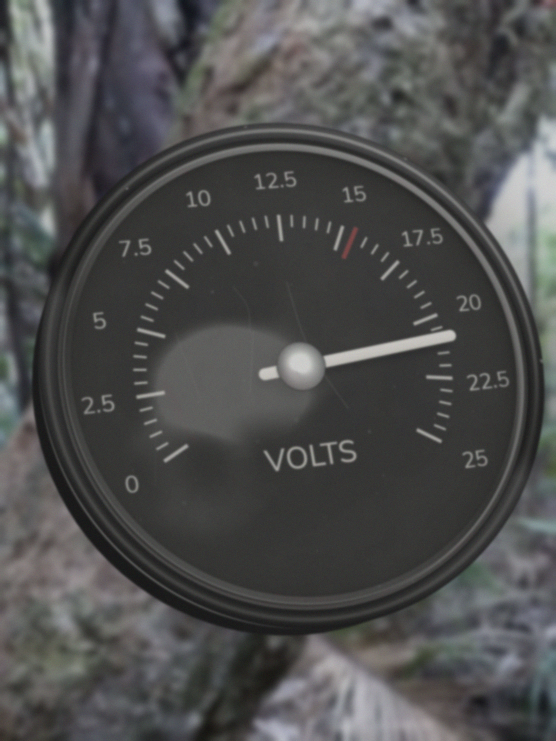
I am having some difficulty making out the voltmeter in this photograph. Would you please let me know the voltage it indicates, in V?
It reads 21 V
